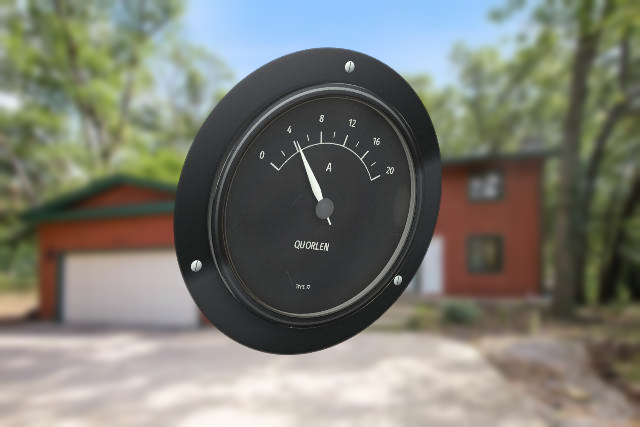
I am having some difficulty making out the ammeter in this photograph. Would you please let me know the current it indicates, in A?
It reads 4 A
